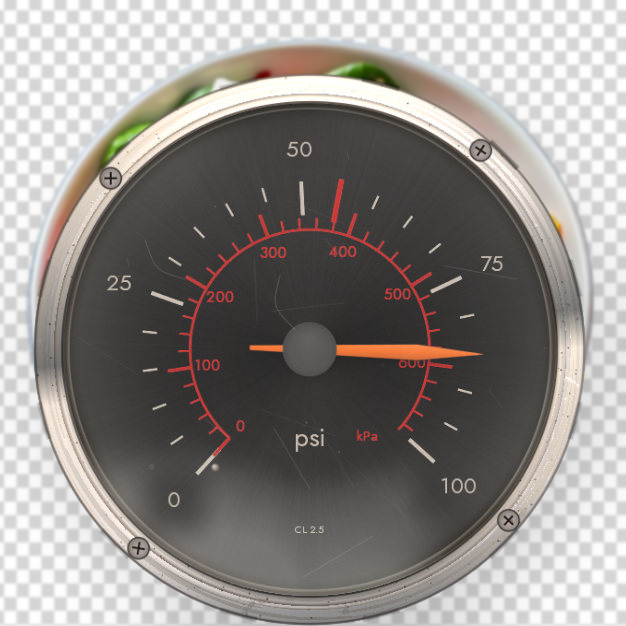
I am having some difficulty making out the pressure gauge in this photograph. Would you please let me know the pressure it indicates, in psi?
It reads 85 psi
